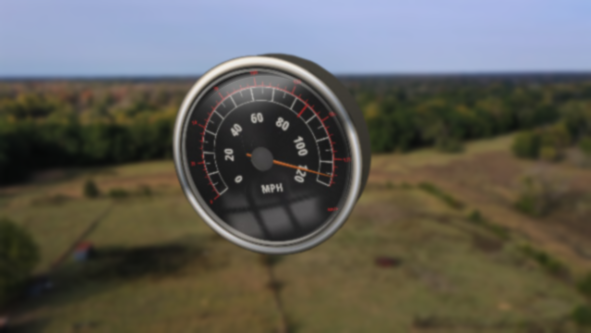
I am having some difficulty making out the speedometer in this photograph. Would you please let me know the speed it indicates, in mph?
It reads 115 mph
